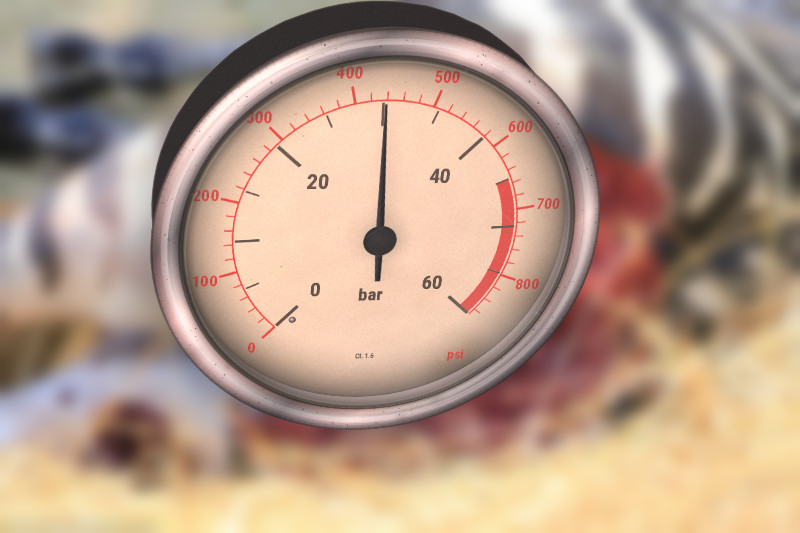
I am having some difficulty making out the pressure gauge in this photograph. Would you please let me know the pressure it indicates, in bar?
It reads 30 bar
